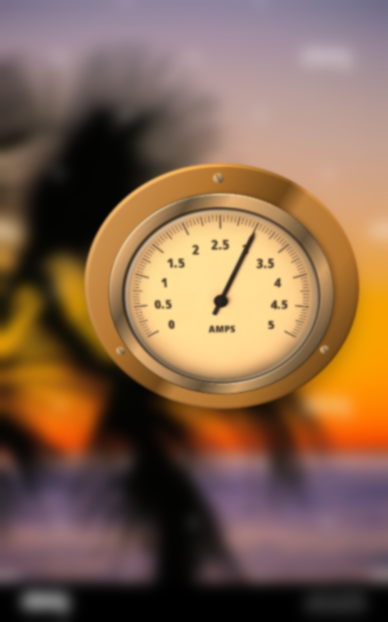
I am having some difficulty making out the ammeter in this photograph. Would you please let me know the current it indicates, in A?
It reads 3 A
